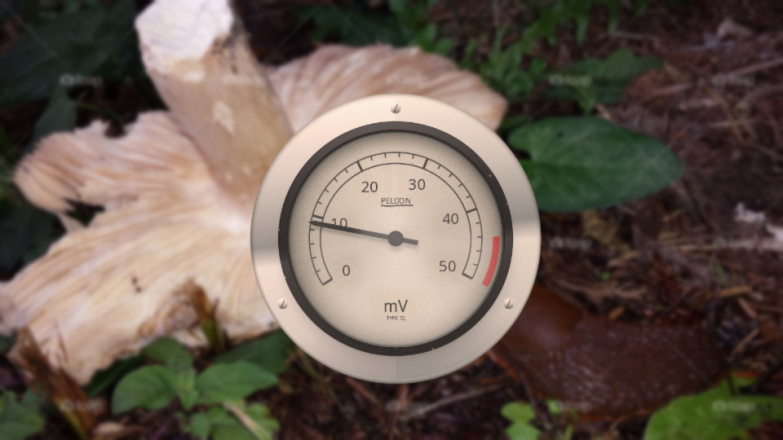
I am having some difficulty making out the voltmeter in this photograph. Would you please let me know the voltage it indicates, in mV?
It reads 9 mV
